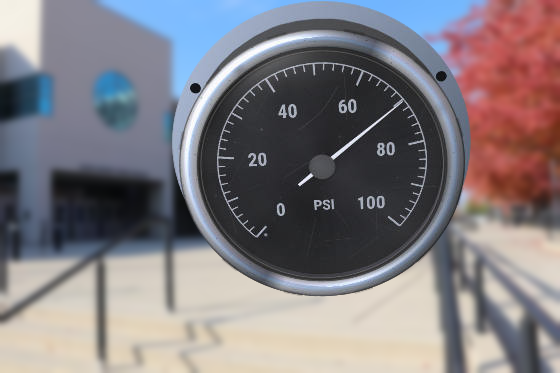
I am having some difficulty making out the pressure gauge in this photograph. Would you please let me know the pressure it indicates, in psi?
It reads 70 psi
